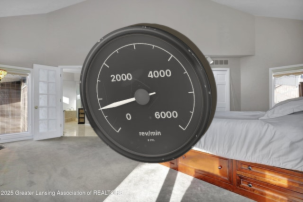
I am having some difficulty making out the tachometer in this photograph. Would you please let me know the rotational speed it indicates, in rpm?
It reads 750 rpm
